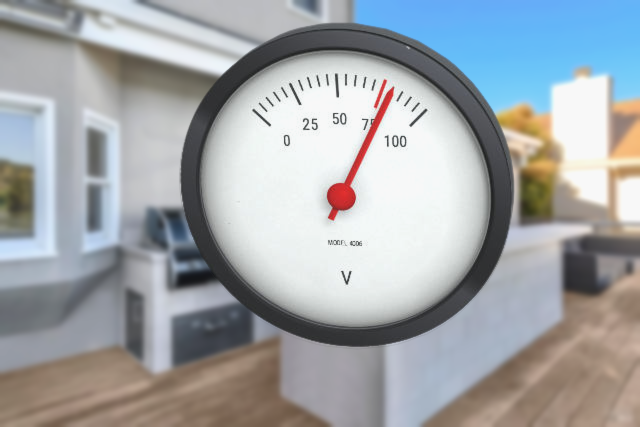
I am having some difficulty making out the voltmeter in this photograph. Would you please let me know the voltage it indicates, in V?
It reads 80 V
